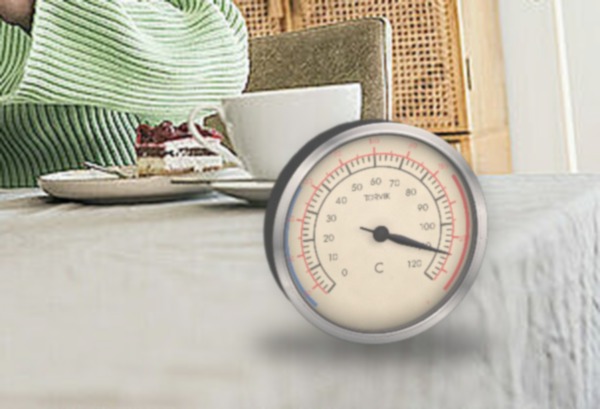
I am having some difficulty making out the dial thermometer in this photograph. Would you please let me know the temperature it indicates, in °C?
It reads 110 °C
